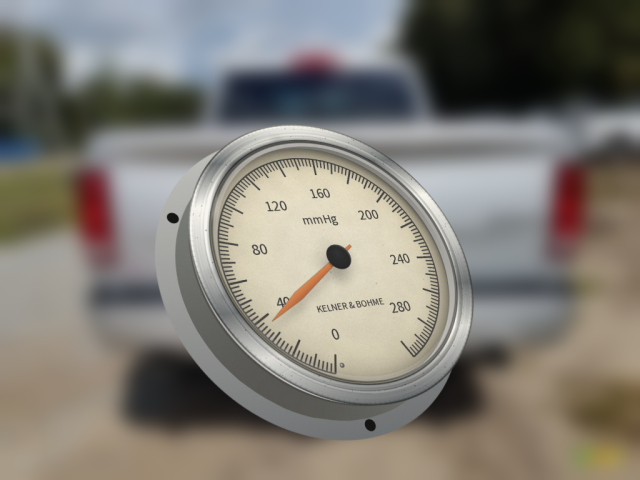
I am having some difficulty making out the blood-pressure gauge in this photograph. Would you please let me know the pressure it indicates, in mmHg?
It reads 36 mmHg
